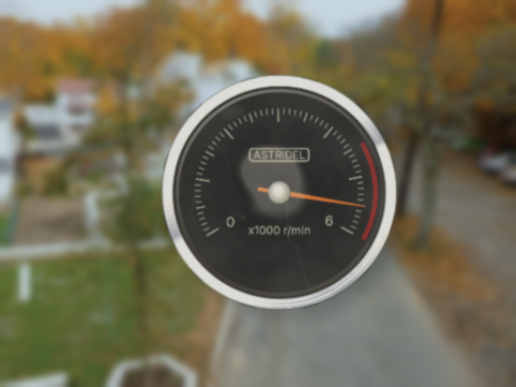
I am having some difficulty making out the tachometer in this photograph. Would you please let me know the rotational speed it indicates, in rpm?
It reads 5500 rpm
